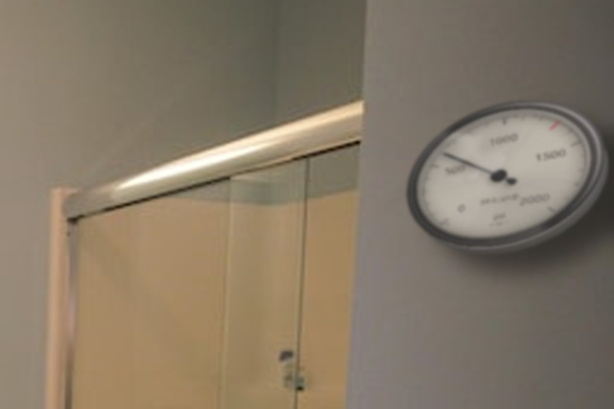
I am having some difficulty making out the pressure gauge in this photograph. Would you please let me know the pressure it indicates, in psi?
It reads 600 psi
